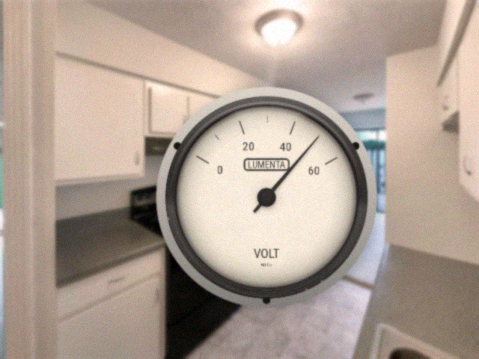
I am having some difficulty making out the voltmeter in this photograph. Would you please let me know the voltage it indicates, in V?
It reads 50 V
